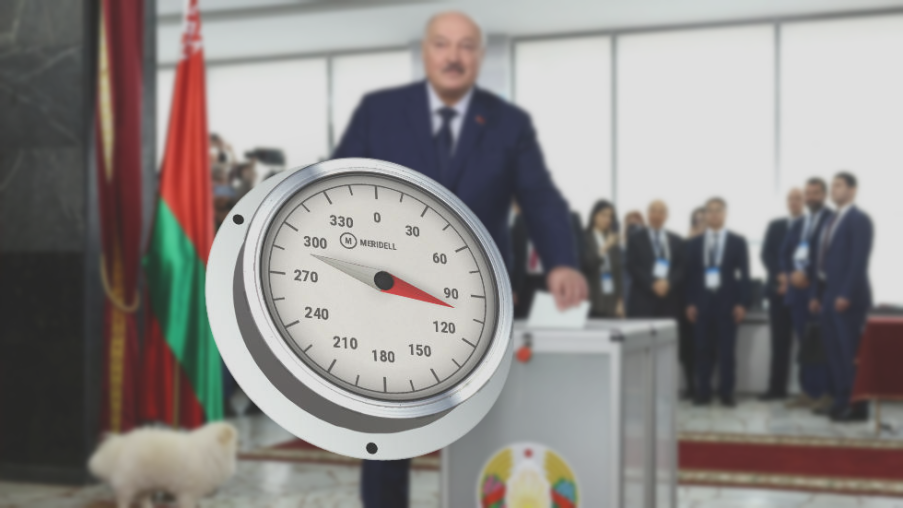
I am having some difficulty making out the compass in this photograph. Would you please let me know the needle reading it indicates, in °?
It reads 105 °
